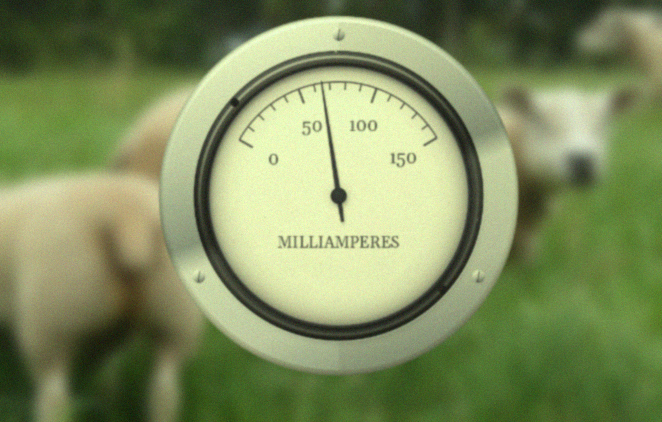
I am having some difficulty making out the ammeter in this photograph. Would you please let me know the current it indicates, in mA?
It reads 65 mA
